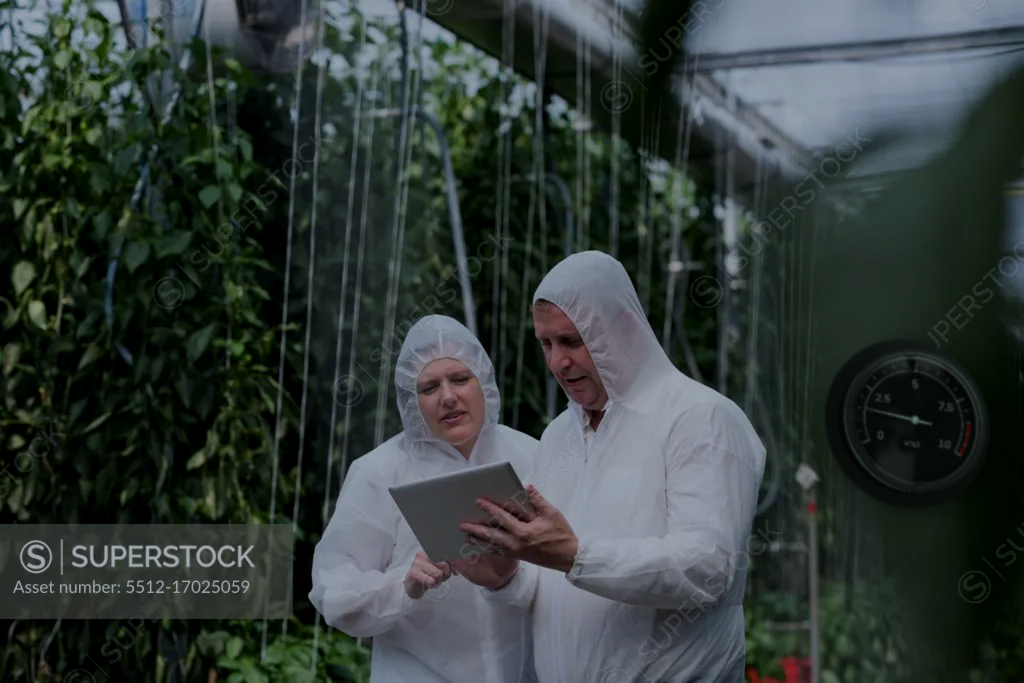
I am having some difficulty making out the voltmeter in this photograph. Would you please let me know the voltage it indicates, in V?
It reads 1.5 V
